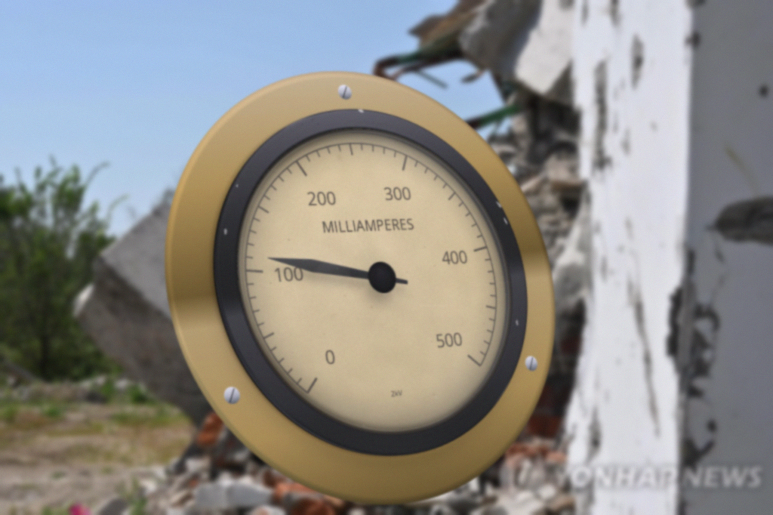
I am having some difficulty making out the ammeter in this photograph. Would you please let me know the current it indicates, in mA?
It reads 110 mA
